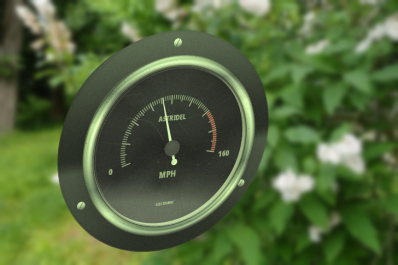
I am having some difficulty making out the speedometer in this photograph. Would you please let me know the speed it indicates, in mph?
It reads 70 mph
